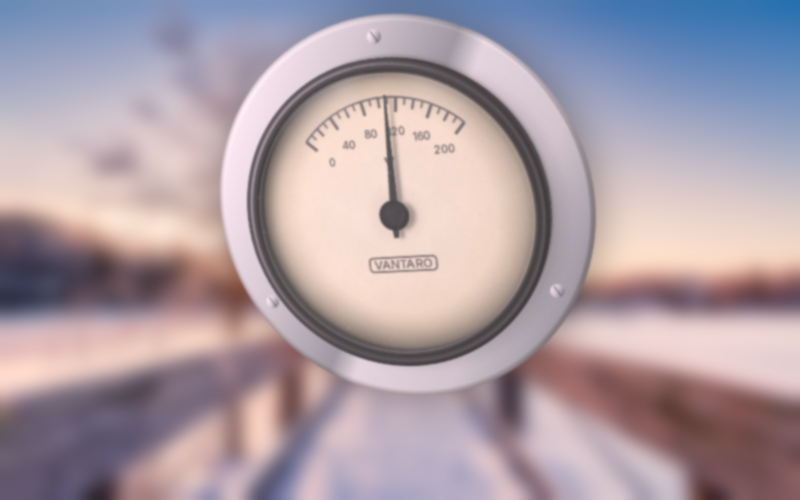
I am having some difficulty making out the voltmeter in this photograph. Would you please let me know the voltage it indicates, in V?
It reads 110 V
